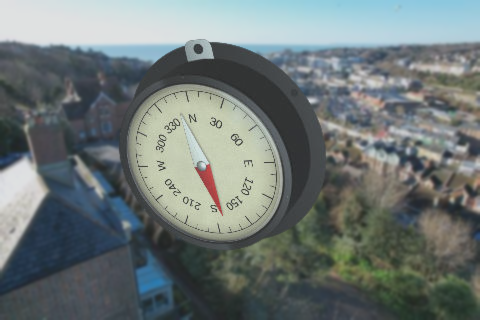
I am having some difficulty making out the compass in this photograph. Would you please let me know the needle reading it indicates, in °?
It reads 170 °
